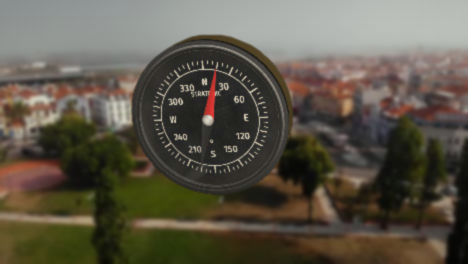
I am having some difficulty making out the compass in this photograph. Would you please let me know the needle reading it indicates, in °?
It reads 15 °
